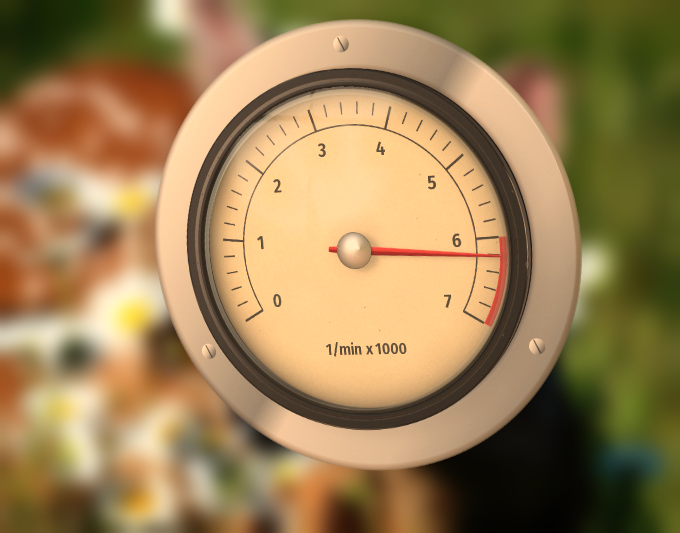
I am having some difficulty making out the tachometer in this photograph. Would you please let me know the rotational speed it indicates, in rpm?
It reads 6200 rpm
